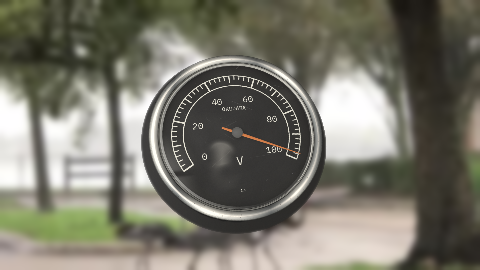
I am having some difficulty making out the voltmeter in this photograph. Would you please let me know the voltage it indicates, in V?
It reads 98 V
